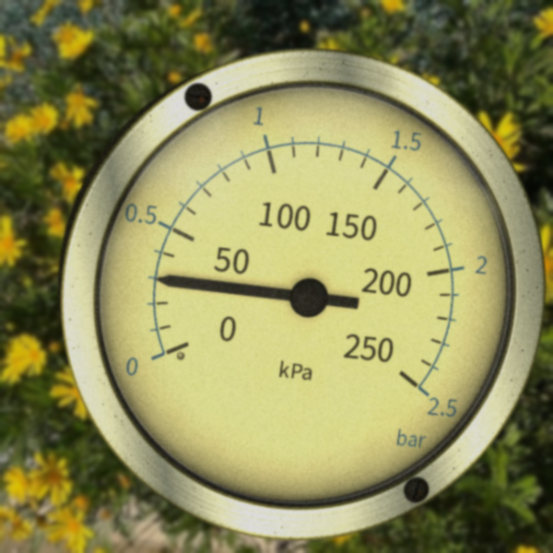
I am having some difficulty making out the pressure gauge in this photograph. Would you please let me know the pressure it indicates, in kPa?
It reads 30 kPa
